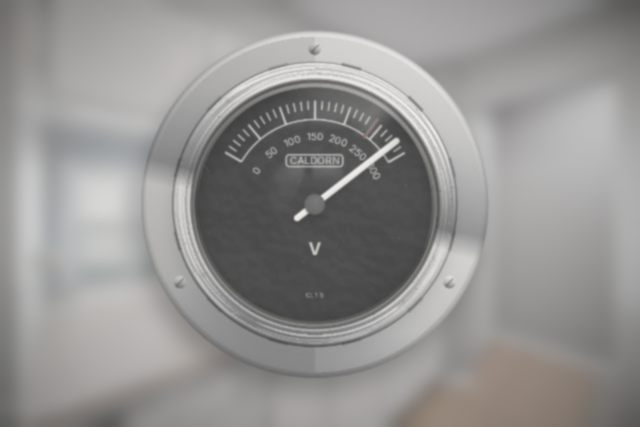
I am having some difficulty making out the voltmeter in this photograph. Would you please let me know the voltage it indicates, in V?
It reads 280 V
